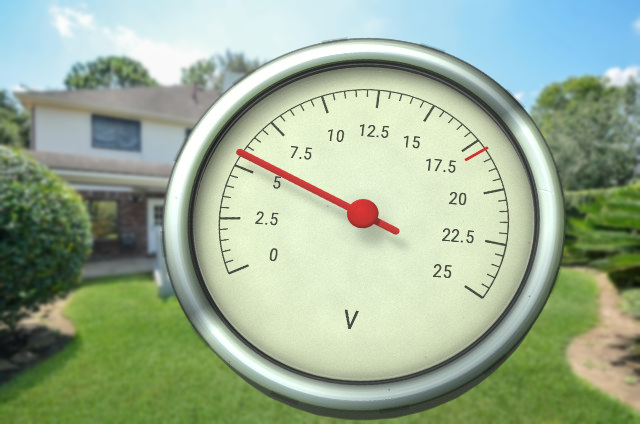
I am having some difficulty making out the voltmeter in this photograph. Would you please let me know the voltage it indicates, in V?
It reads 5.5 V
